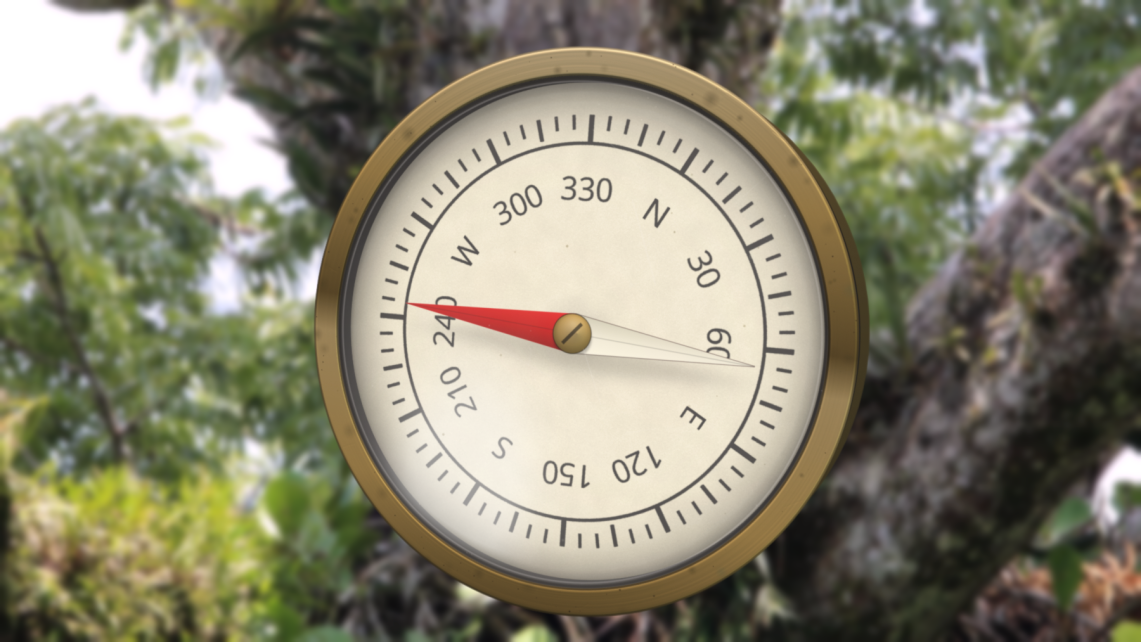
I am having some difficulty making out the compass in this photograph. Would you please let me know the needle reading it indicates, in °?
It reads 245 °
